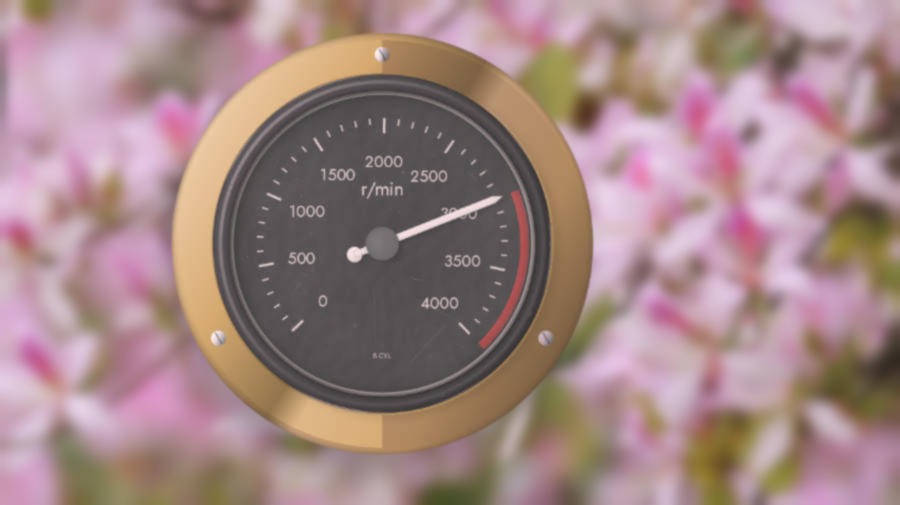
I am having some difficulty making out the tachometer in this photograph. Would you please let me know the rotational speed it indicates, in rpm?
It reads 3000 rpm
